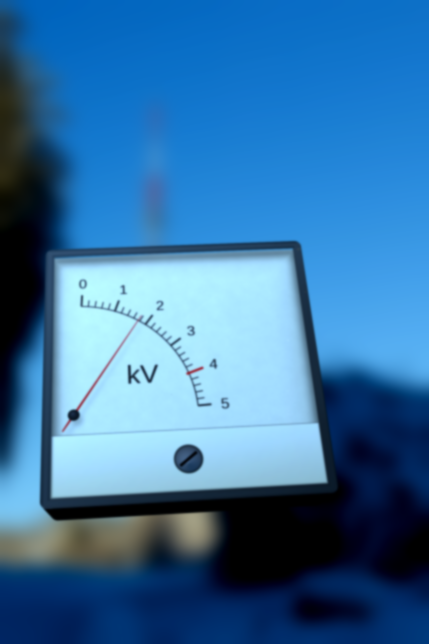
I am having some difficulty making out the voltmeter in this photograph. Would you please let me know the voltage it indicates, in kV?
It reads 1.8 kV
